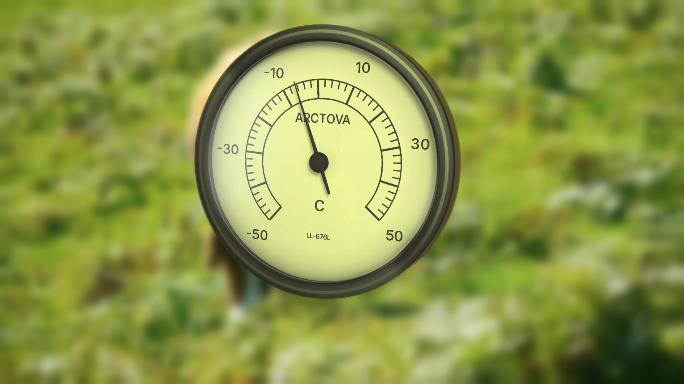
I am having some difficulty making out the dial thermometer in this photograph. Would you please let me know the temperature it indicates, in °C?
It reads -6 °C
